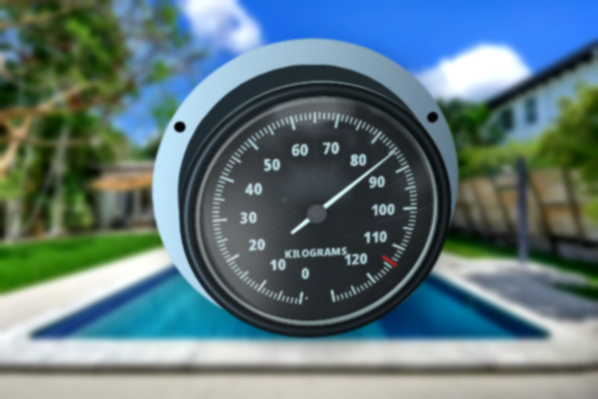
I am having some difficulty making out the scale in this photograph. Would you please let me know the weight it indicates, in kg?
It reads 85 kg
